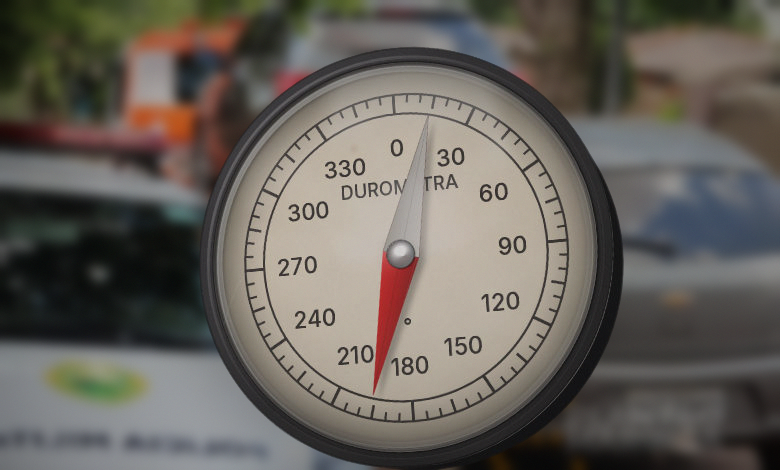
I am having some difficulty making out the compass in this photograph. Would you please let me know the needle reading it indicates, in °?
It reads 195 °
